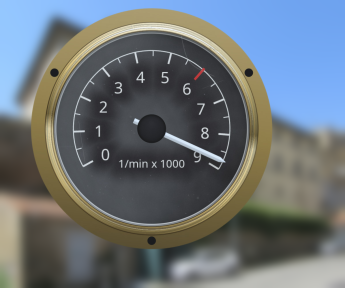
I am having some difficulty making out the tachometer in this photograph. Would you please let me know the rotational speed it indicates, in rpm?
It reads 8750 rpm
